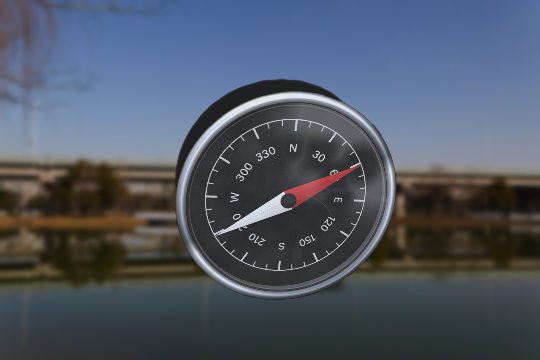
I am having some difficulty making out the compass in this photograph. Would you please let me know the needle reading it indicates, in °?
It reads 60 °
